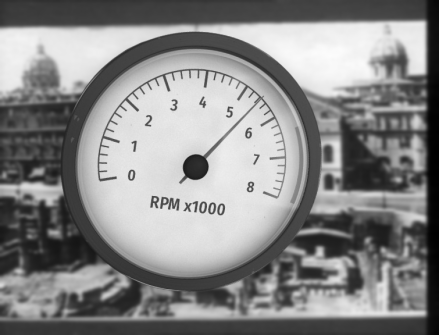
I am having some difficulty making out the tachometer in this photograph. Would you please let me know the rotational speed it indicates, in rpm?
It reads 5400 rpm
